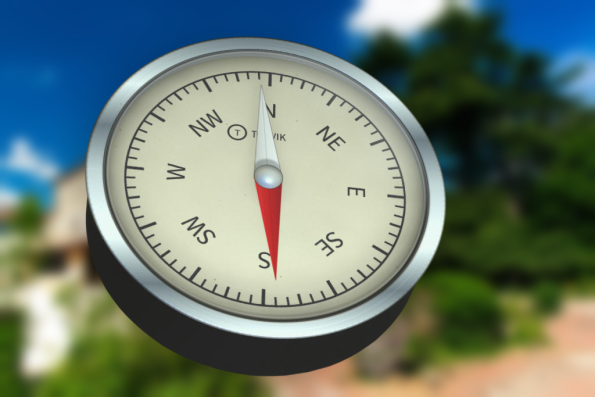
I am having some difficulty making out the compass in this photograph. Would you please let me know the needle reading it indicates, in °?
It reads 175 °
